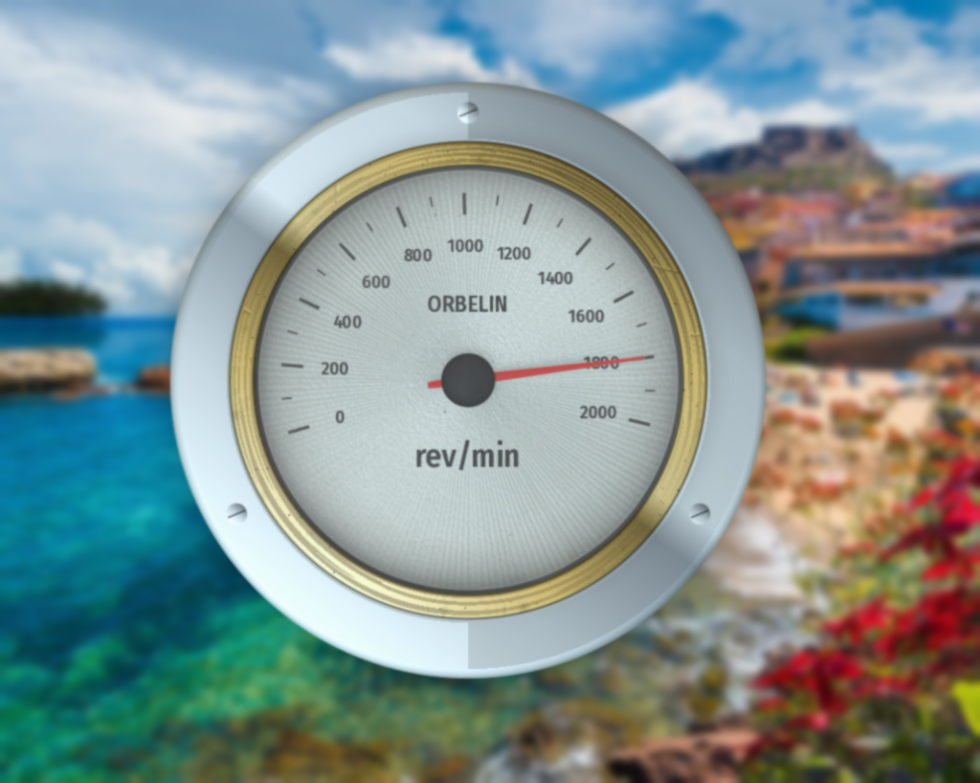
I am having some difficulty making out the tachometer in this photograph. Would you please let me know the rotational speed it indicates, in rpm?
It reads 1800 rpm
